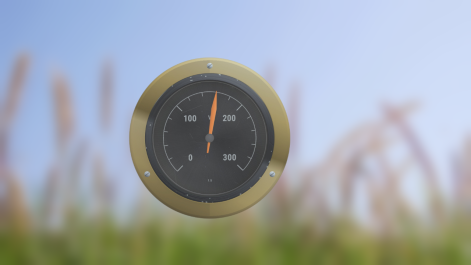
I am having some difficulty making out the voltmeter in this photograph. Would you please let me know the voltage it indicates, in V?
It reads 160 V
